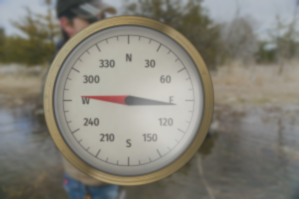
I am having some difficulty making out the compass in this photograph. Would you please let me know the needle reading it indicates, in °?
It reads 275 °
